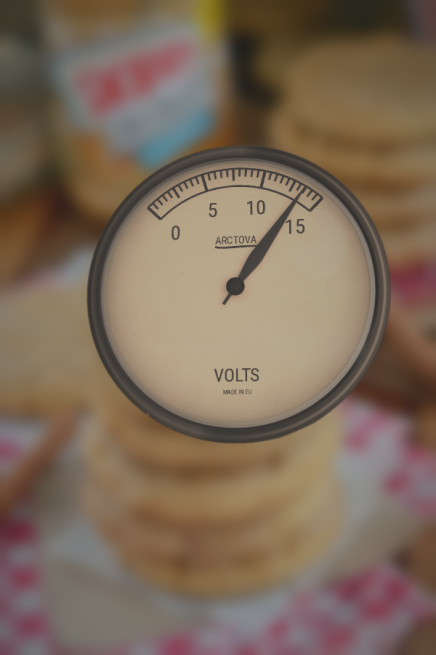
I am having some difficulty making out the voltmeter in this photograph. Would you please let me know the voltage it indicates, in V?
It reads 13.5 V
